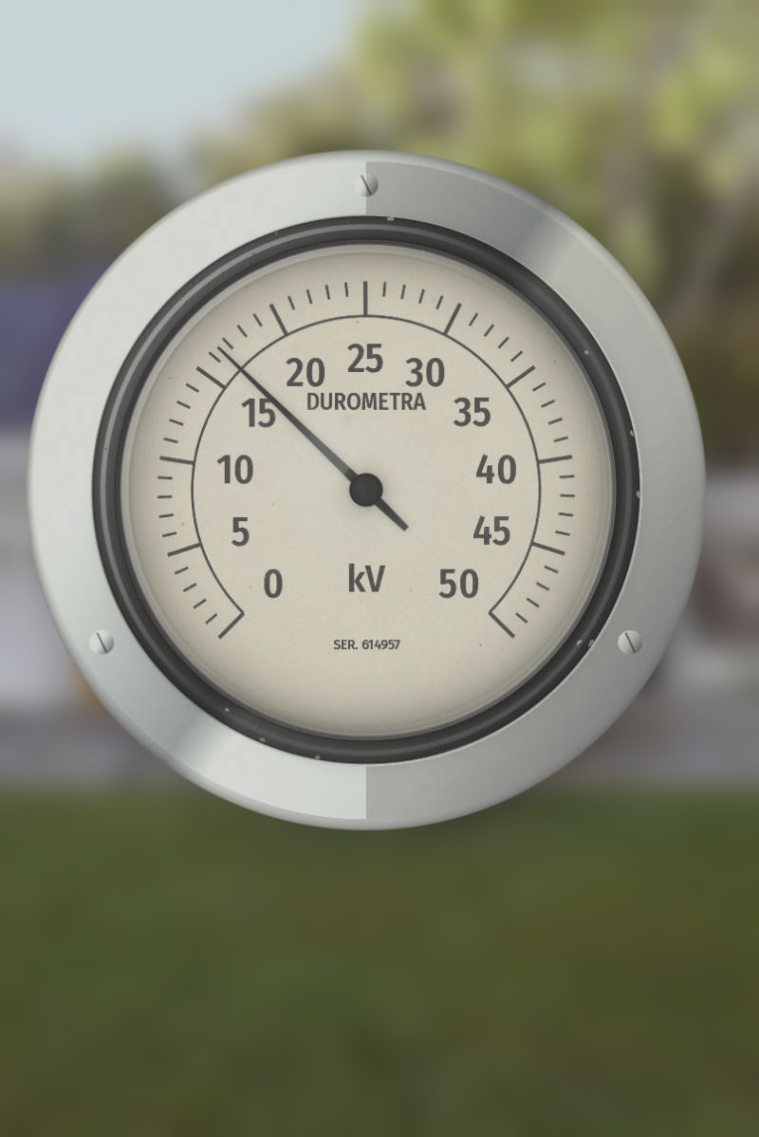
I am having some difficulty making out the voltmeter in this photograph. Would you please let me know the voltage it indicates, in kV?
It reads 16.5 kV
